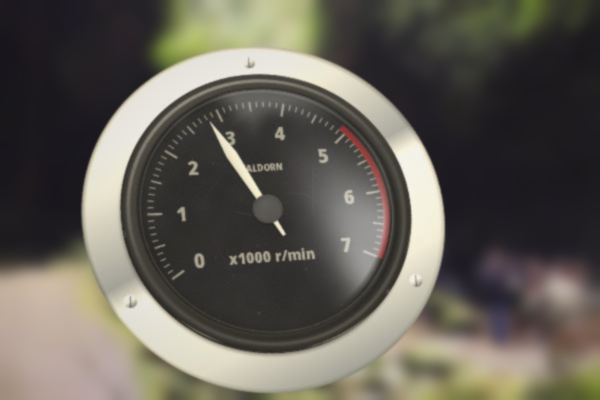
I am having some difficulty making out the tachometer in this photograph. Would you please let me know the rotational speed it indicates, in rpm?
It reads 2800 rpm
